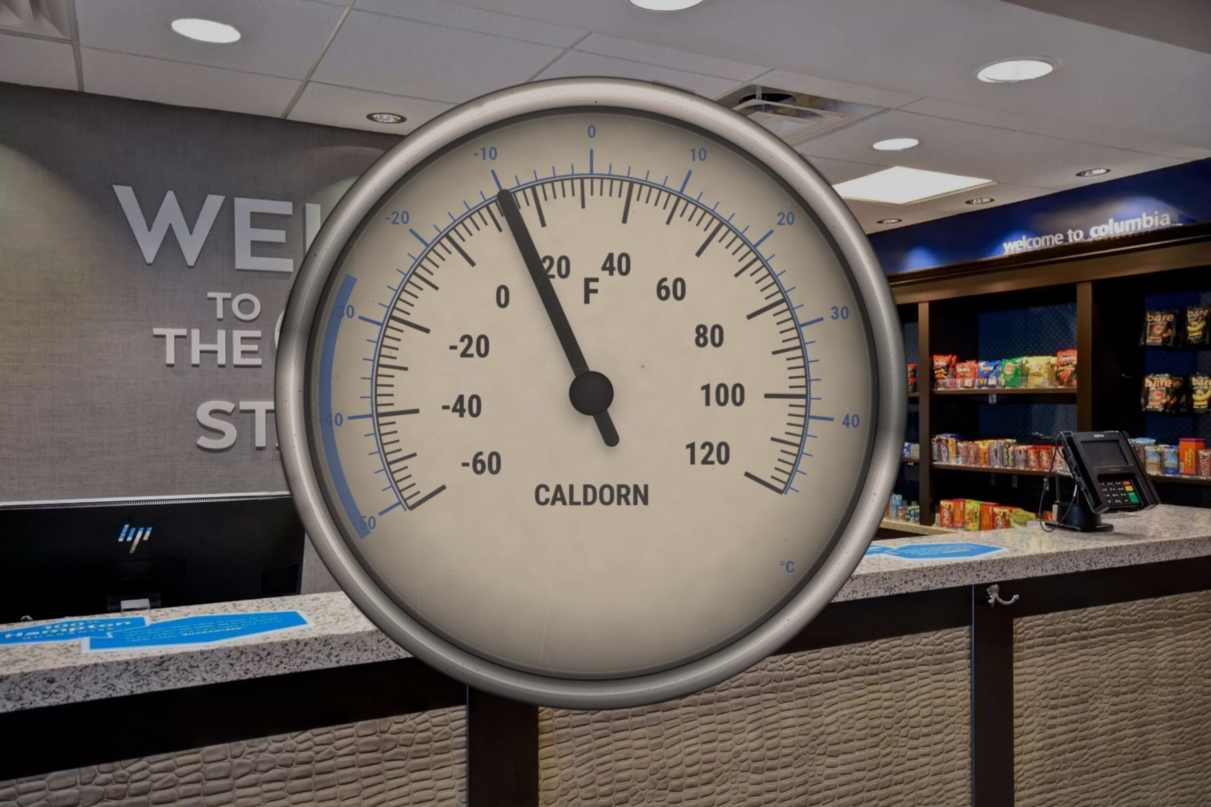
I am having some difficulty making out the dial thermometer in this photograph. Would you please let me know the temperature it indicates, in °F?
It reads 14 °F
